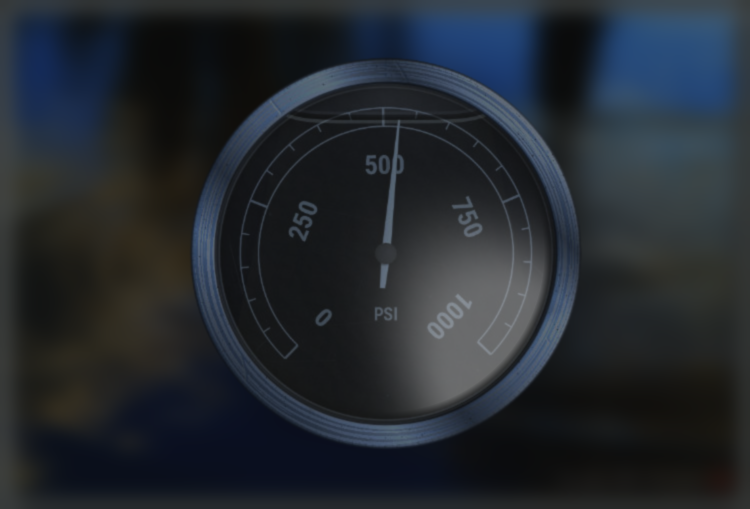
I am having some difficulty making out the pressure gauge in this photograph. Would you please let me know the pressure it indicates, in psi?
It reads 525 psi
